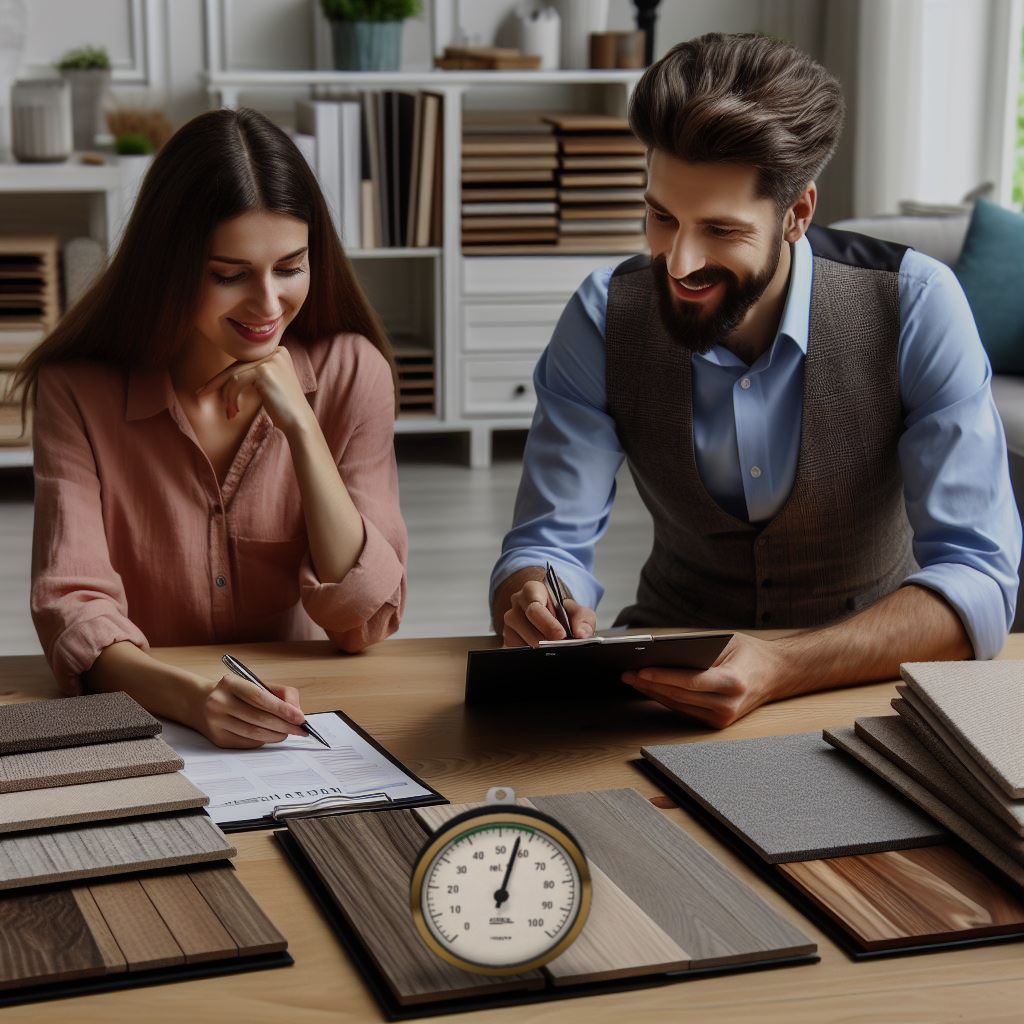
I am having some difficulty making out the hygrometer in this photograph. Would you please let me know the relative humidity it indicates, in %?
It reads 56 %
